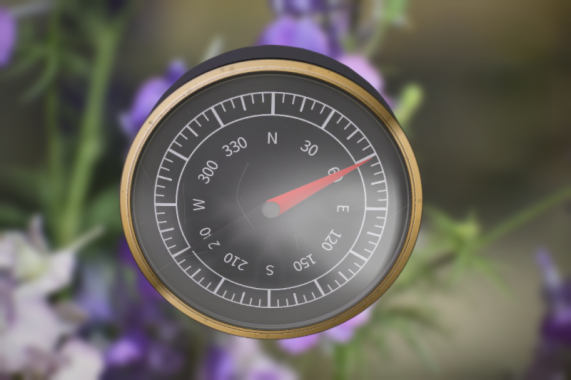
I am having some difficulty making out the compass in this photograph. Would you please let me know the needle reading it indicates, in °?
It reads 60 °
